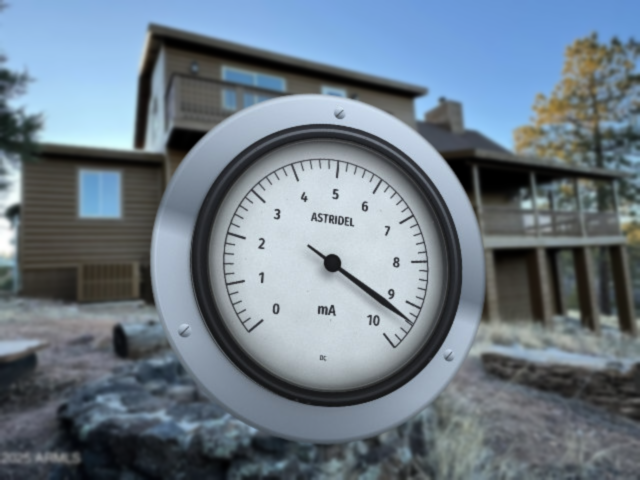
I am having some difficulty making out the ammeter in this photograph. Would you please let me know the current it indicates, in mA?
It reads 9.4 mA
